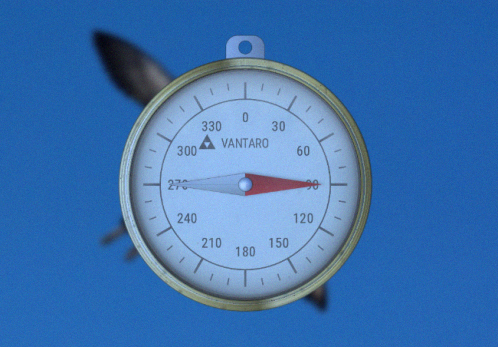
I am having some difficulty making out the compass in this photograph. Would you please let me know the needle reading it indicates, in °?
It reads 90 °
